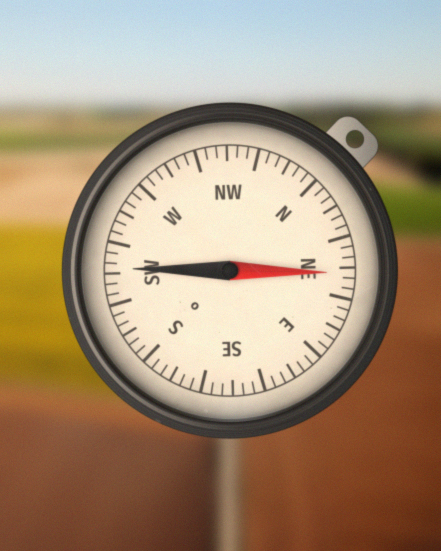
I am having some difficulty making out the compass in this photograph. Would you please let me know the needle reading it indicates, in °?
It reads 47.5 °
